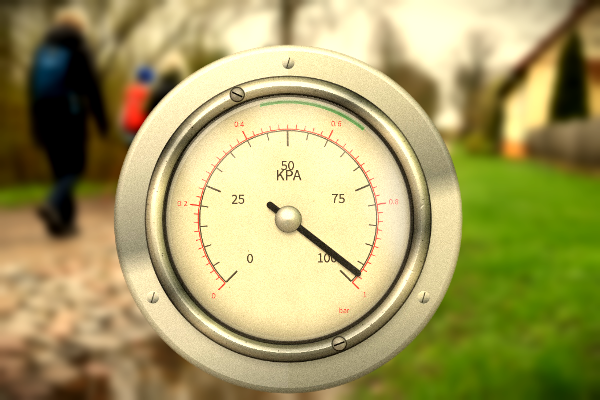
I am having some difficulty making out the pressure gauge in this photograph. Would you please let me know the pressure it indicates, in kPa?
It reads 97.5 kPa
